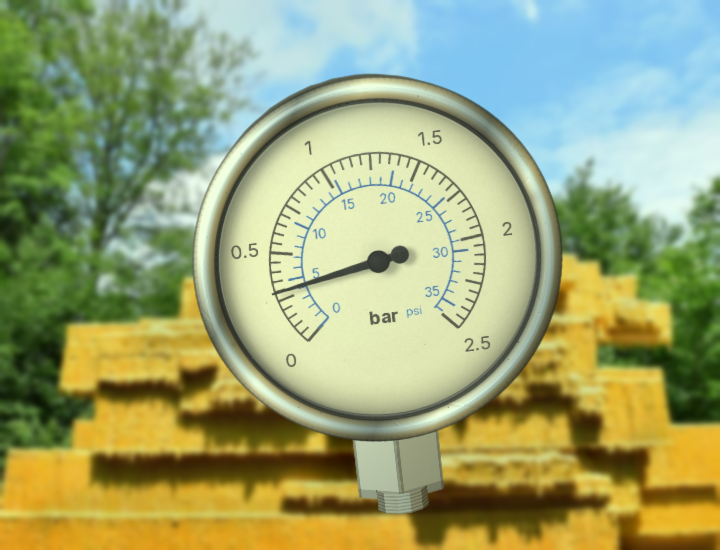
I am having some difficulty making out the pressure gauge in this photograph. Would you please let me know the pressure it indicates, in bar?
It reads 0.3 bar
